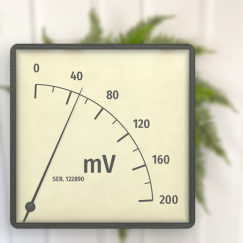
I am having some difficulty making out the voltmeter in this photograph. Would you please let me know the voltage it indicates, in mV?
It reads 50 mV
